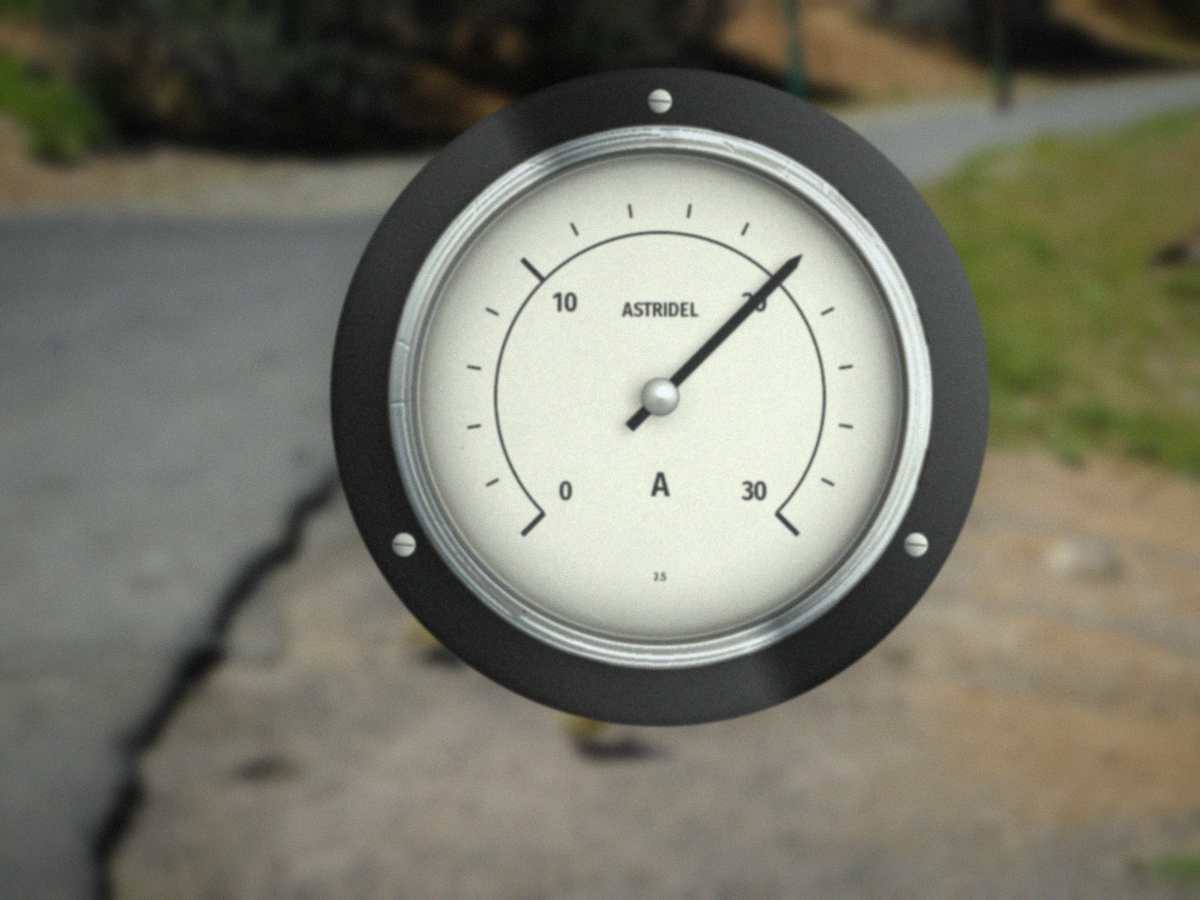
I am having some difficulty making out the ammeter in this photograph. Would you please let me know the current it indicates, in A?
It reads 20 A
